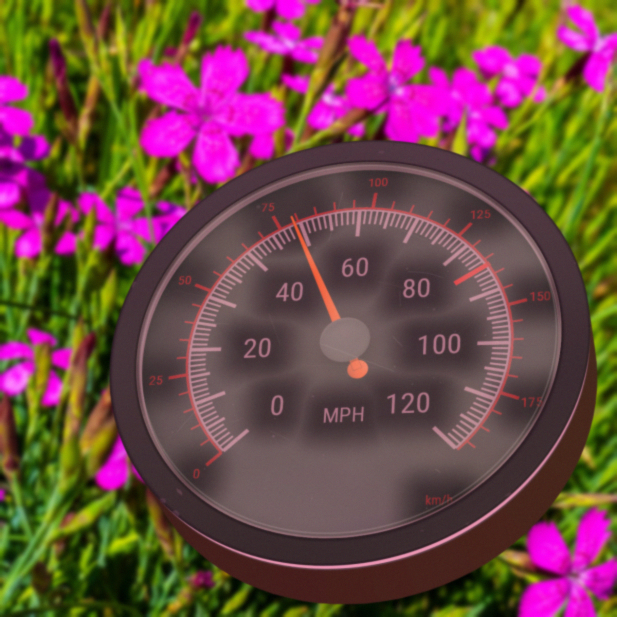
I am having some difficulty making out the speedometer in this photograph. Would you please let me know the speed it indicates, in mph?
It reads 49 mph
